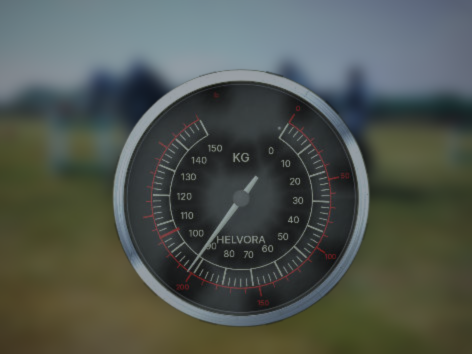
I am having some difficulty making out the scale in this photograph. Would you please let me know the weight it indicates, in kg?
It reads 92 kg
